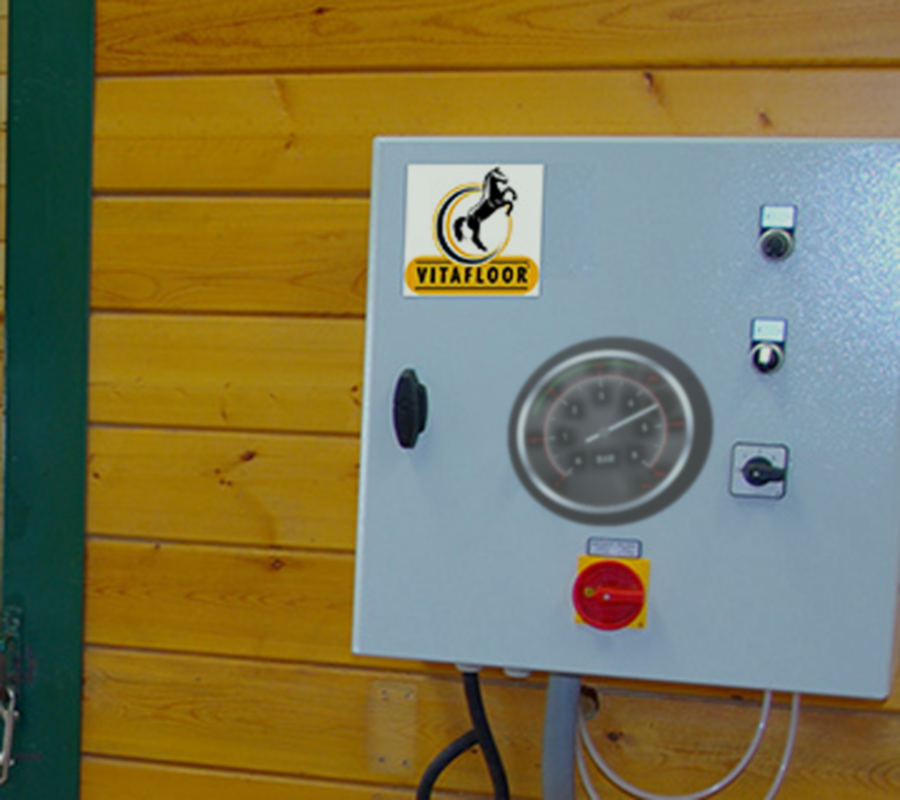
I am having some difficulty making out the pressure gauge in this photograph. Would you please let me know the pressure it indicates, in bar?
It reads 4.5 bar
